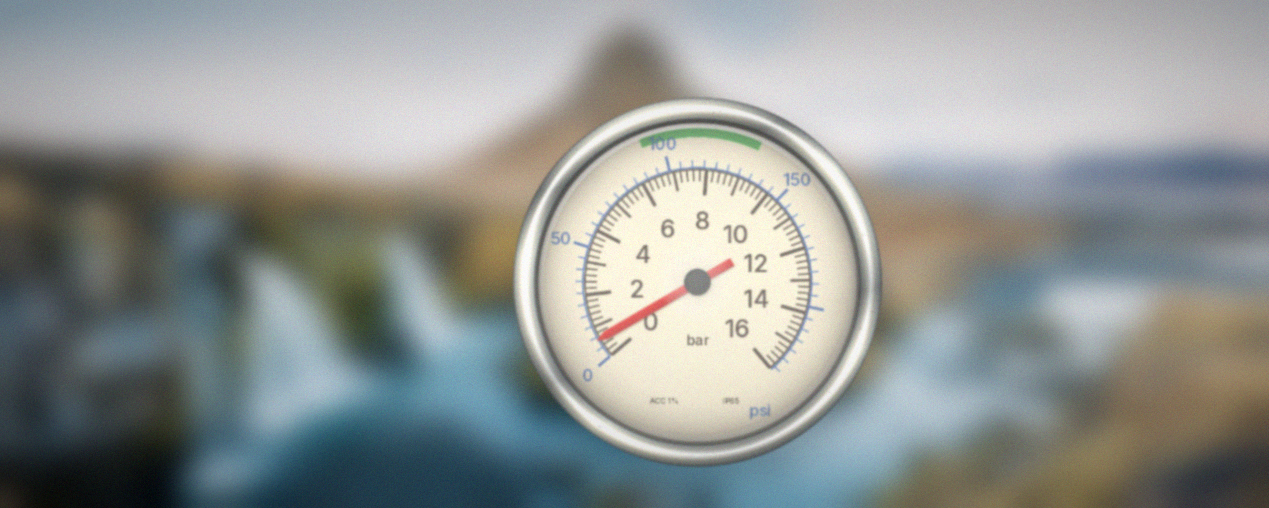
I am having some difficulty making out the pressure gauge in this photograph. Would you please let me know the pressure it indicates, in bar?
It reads 0.6 bar
